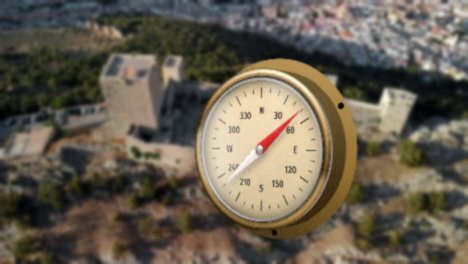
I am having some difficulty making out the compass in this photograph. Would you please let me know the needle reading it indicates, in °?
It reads 50 °
